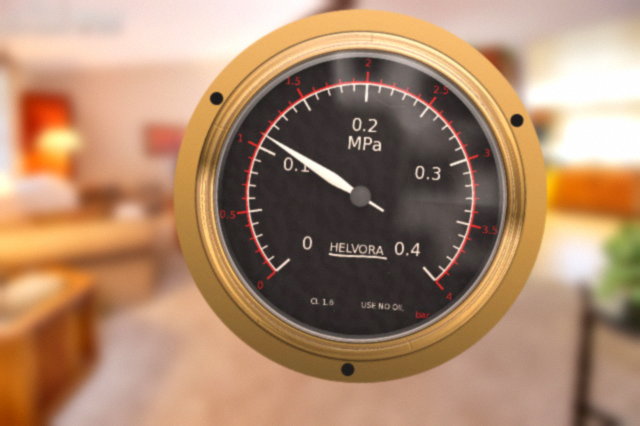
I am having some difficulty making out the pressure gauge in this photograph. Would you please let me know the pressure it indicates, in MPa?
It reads 0.11 MPa
